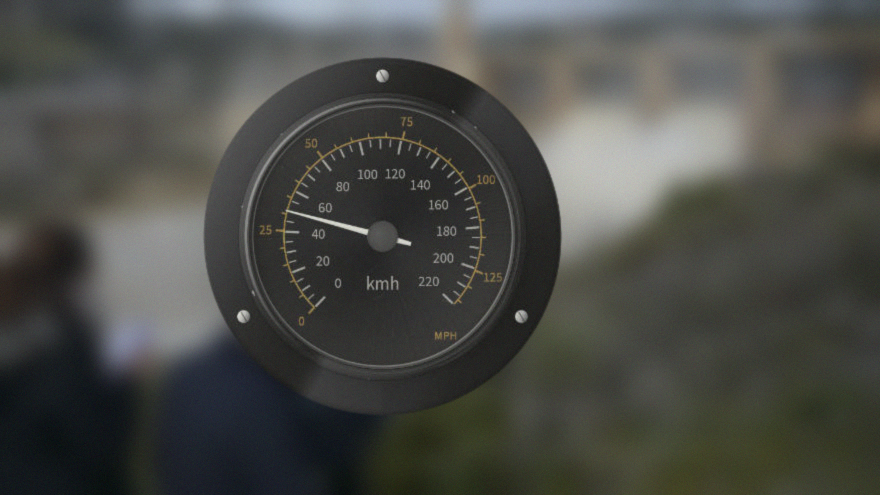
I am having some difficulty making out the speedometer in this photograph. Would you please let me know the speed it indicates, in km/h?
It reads 50 km/h
